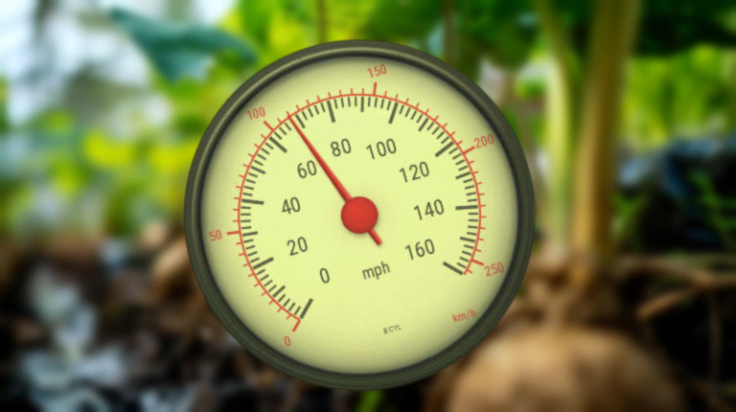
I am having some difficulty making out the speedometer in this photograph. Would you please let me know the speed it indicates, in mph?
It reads 68 mph
